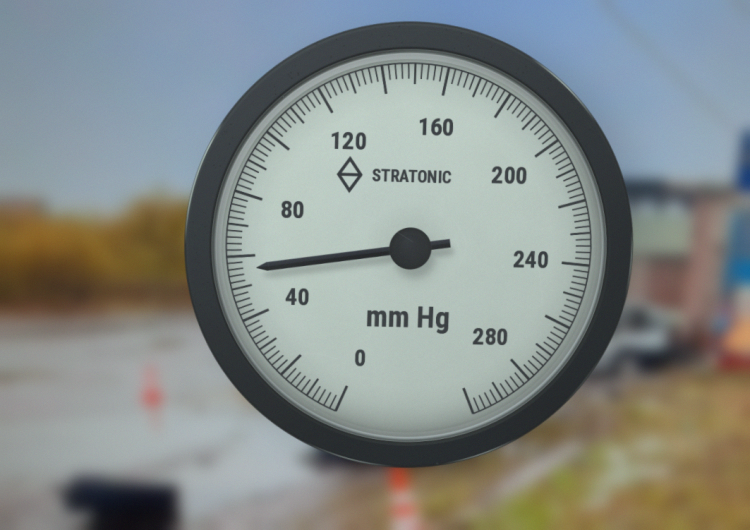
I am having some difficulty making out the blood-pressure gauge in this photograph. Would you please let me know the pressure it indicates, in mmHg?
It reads 56 mmHg
